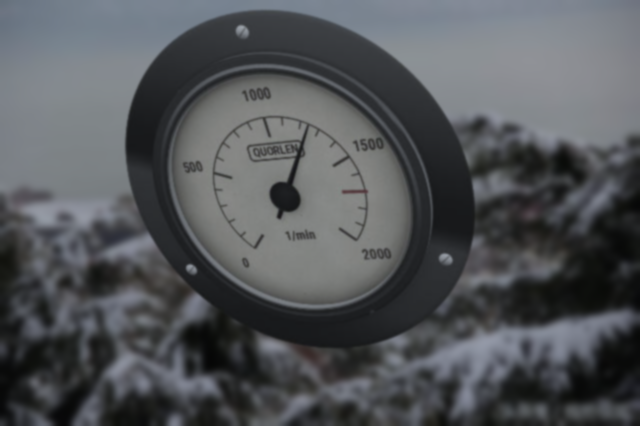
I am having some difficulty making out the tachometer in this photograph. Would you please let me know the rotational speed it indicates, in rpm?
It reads 1250 rpm
